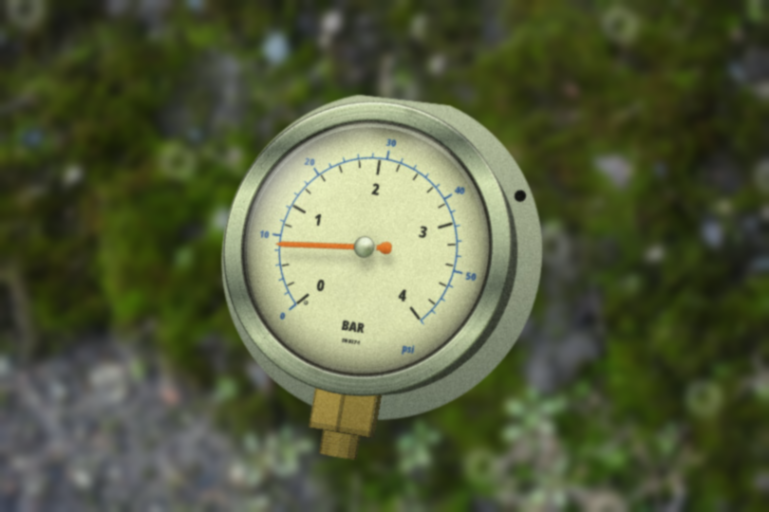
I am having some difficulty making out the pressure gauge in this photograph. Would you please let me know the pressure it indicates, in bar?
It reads 0.6 bar
